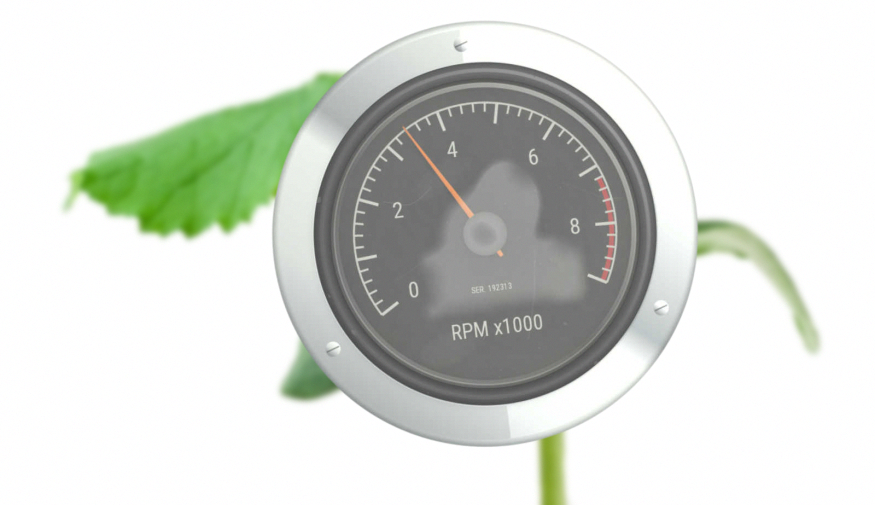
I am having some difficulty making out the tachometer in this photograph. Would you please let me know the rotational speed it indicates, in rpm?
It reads 3400 rpm
